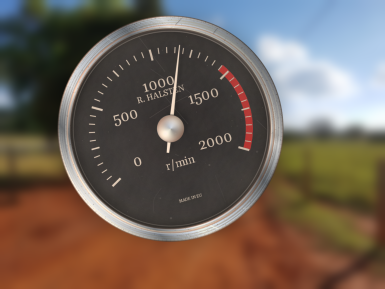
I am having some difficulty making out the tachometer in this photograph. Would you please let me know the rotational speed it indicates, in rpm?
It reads 1175 rpm
